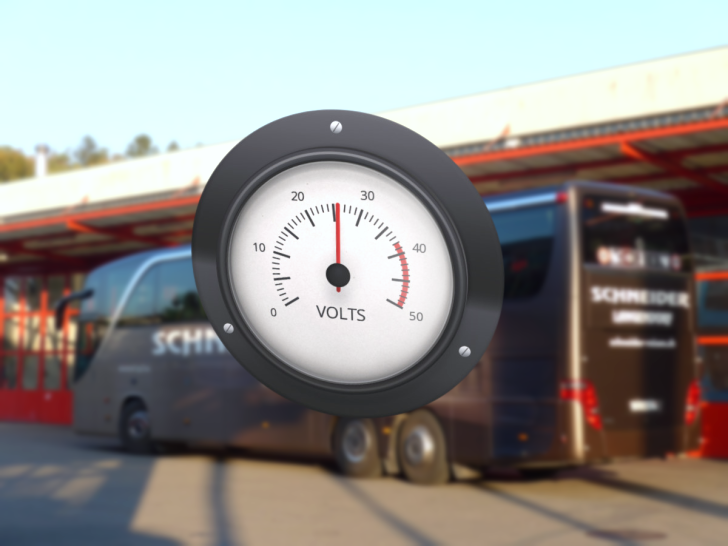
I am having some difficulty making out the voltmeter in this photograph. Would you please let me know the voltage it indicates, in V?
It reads 26 V
